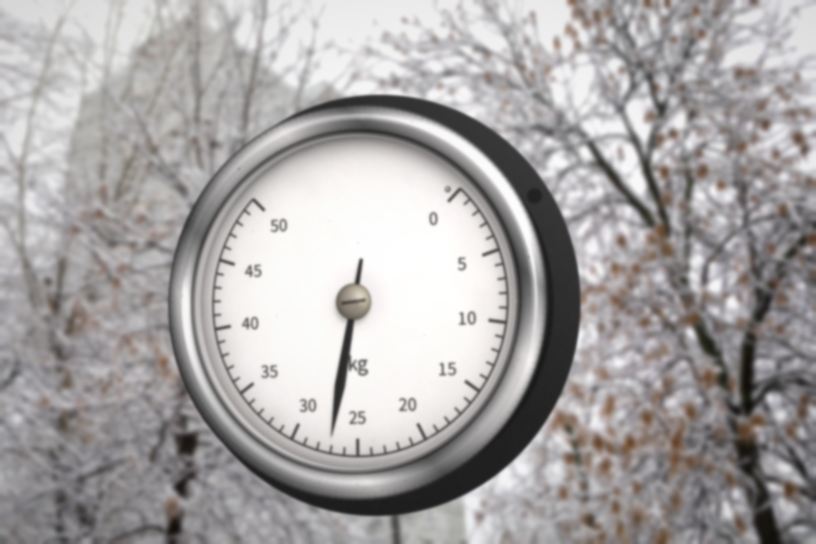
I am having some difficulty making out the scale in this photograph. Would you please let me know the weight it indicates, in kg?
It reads 27 kg
